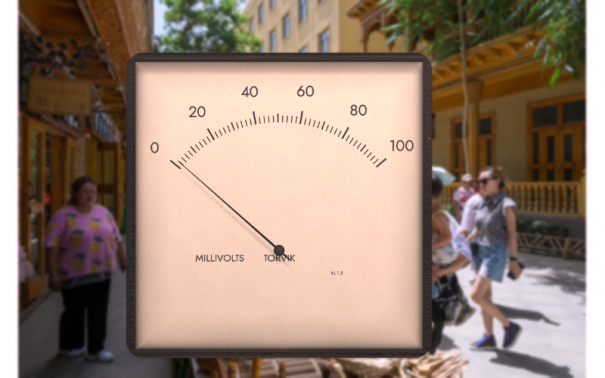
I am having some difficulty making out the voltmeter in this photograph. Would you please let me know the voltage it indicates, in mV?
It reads 2 mV
